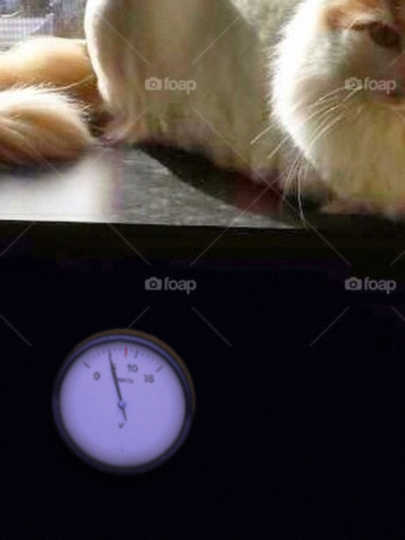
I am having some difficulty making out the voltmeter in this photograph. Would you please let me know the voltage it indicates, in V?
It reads 5 V
